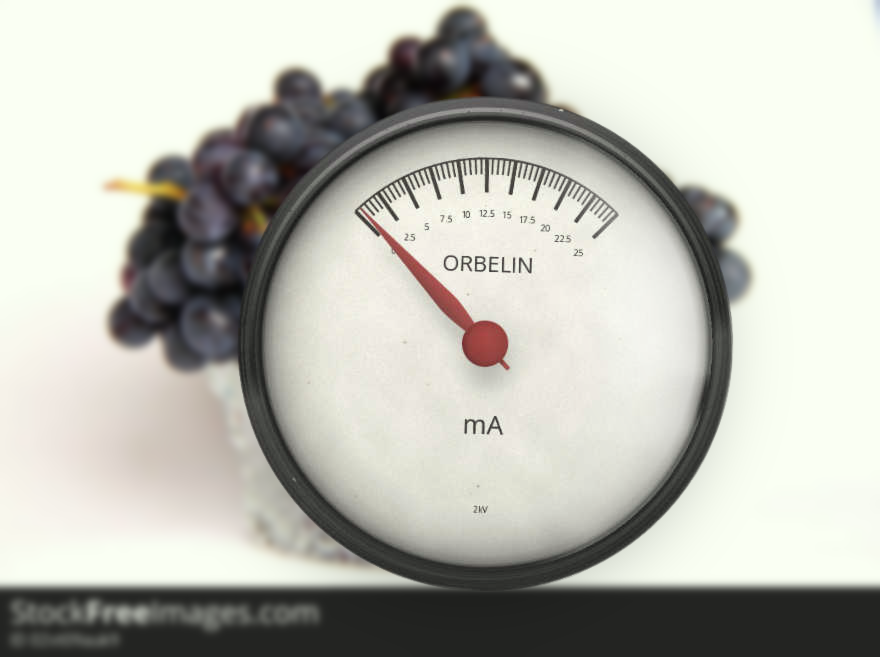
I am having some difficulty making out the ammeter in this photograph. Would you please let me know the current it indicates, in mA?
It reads 0.5 mA
